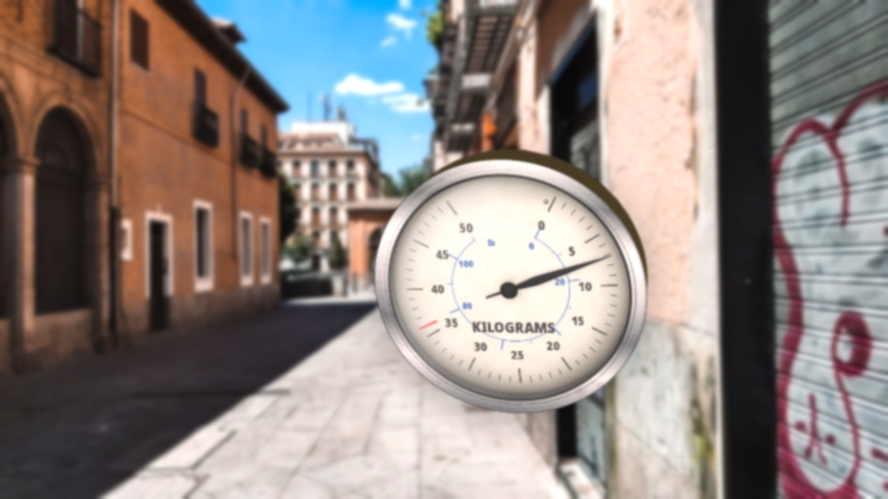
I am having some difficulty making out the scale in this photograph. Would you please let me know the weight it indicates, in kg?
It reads 7 kg
